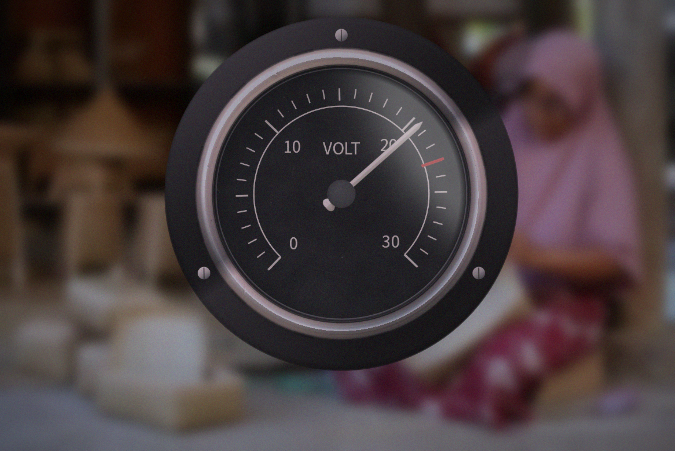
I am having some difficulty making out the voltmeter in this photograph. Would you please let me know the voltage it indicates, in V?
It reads 20.5 V
